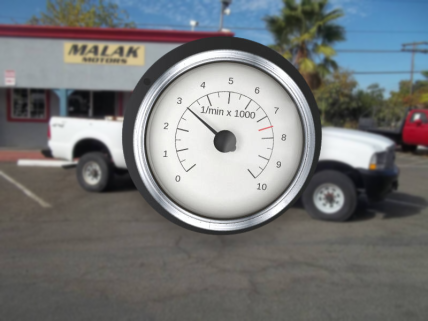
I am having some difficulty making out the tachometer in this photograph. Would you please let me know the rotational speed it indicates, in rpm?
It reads 3000 rpm
